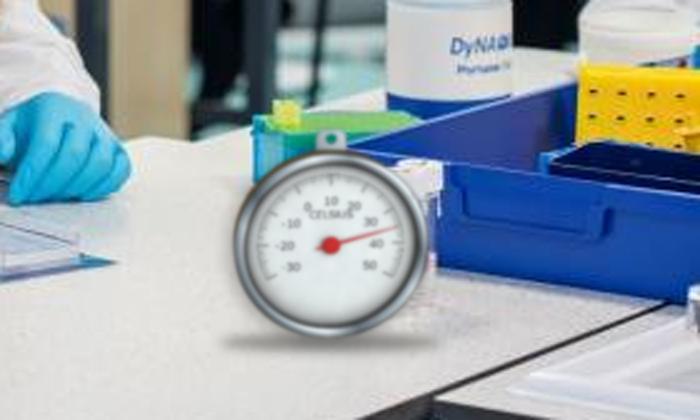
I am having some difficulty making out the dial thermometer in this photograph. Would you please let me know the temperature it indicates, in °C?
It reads 35 °C
